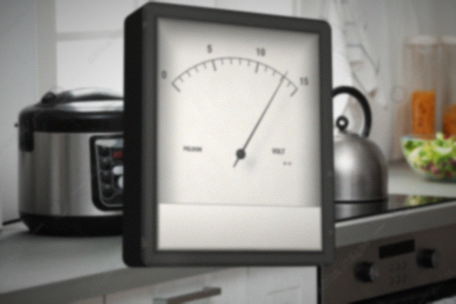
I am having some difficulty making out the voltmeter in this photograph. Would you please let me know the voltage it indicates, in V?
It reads 13 V
